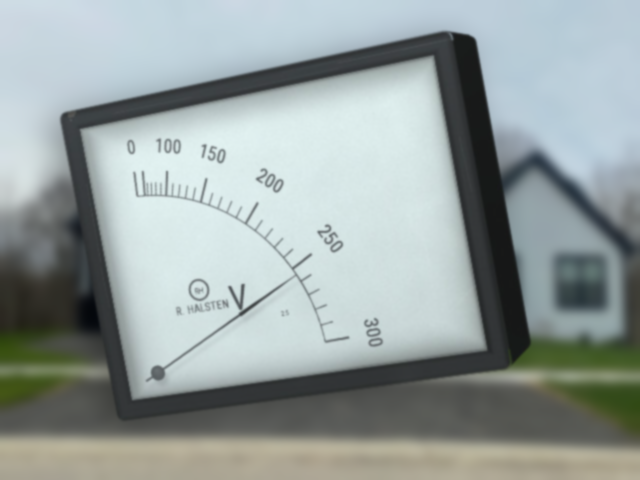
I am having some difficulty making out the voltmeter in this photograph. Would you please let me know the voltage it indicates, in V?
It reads 255 V
